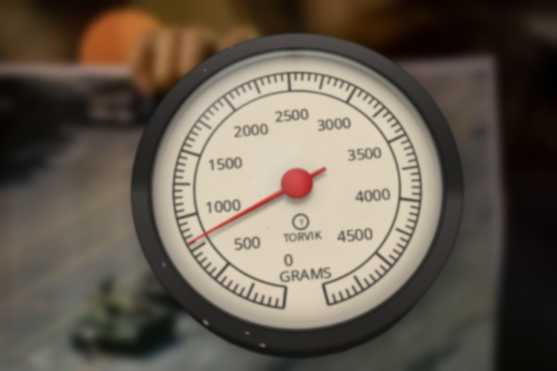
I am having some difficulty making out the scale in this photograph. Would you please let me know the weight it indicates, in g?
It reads 800 g
